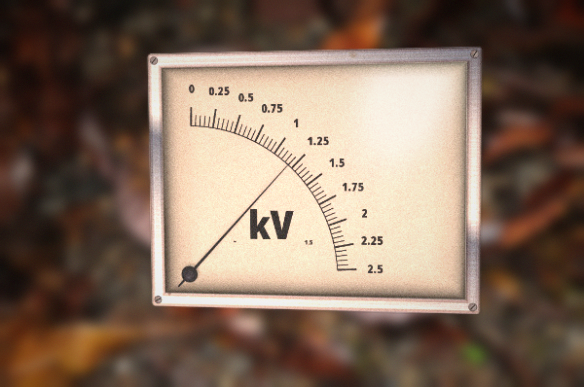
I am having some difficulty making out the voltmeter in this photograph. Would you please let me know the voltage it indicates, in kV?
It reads 1.2 kV
